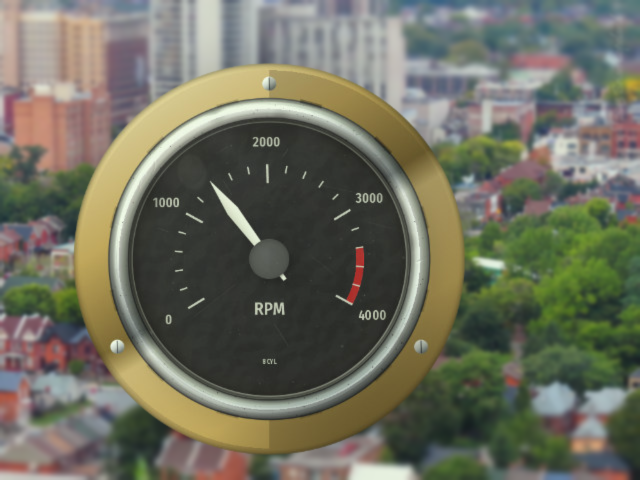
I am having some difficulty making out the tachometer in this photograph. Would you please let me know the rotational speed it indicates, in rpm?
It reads 1400 rpm
